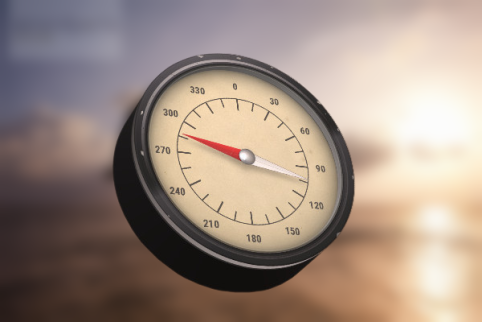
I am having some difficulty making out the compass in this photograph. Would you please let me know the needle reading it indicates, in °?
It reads 285 °
